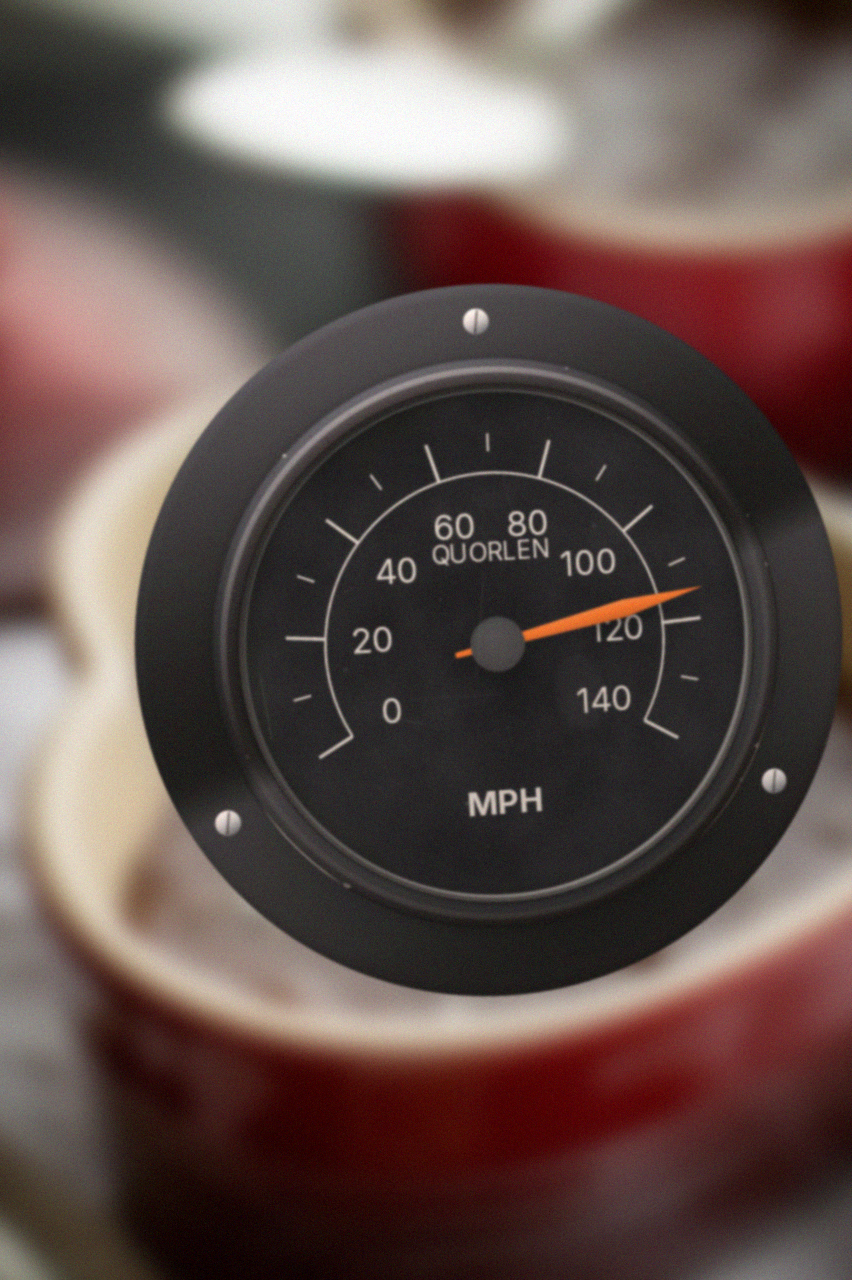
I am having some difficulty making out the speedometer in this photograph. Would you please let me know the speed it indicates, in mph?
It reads 115 mph
